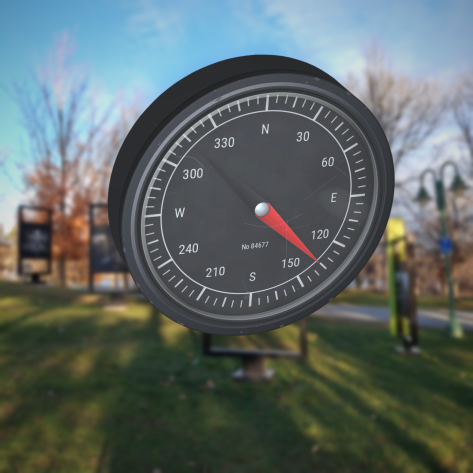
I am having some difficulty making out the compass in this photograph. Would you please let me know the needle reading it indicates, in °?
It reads 135 °
